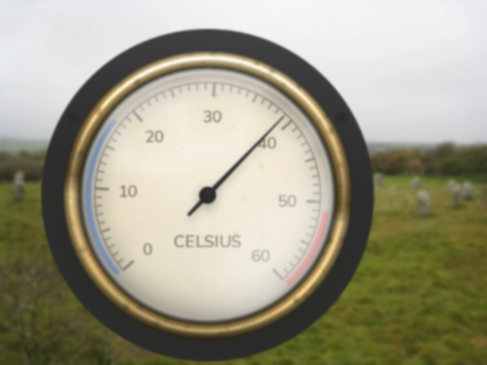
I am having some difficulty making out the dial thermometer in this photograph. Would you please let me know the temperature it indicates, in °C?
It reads 39 °C
